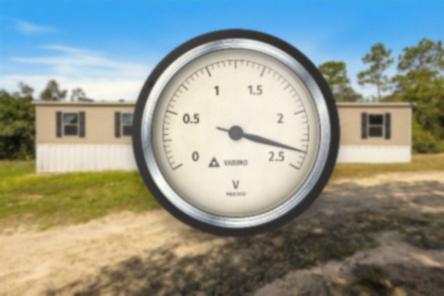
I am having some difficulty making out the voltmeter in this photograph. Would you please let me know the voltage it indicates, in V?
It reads 2.35 V
